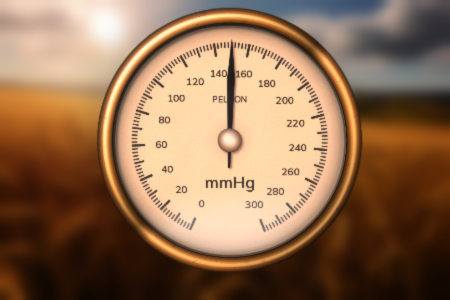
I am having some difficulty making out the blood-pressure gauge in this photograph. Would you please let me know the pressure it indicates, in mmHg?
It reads 150 mmHg
